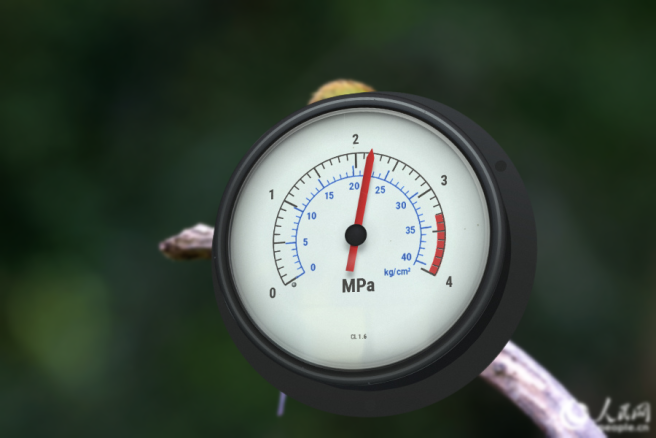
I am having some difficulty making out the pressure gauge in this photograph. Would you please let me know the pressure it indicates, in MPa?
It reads 2.2 MPa
